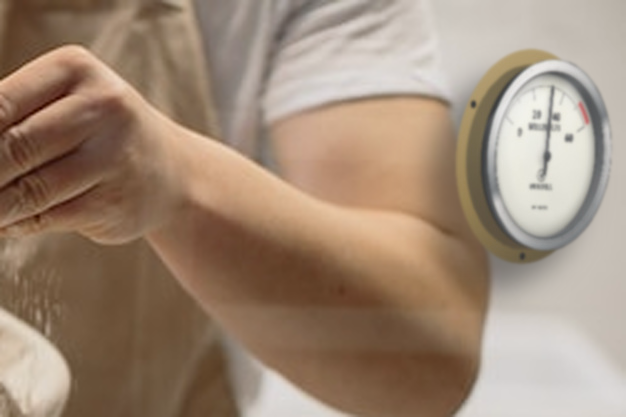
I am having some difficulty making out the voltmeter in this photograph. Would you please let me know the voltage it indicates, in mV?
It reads 30 mV
